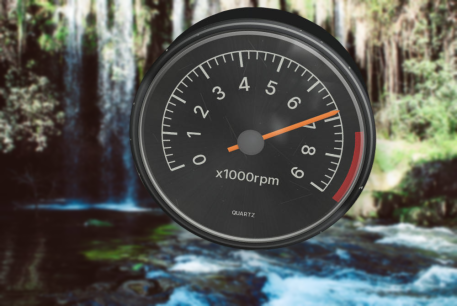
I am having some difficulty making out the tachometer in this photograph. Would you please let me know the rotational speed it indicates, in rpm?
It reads 6800 rpm
